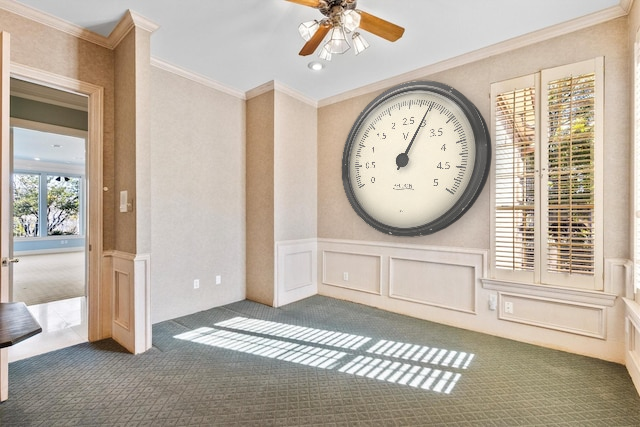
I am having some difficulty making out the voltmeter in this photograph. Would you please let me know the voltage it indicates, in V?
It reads 3 V
